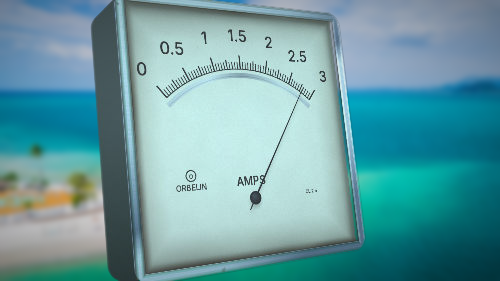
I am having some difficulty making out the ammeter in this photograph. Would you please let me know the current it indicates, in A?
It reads 2.75 A
